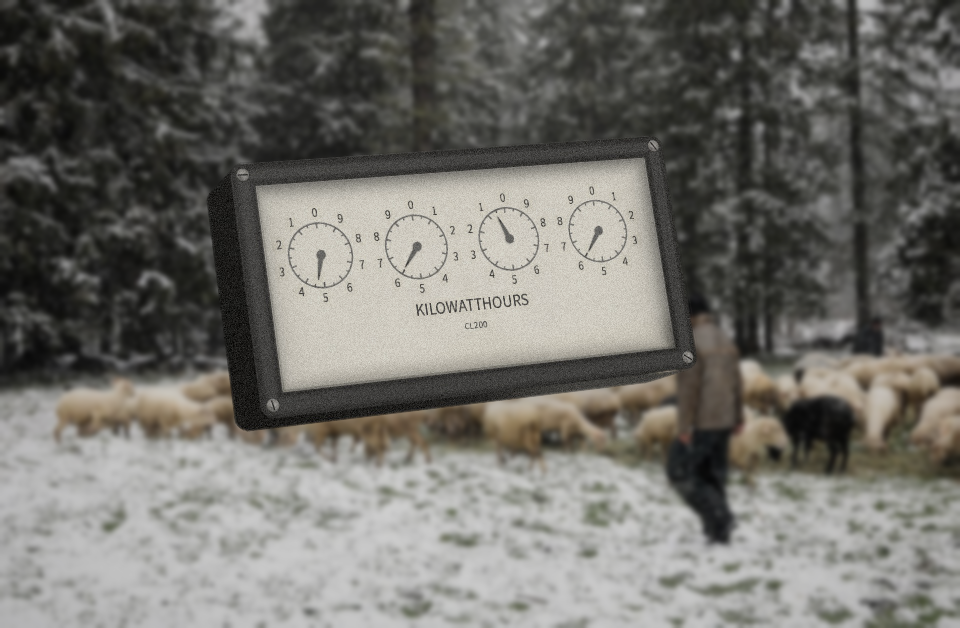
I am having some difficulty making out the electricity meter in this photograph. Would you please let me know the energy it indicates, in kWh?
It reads 4606 kWh
